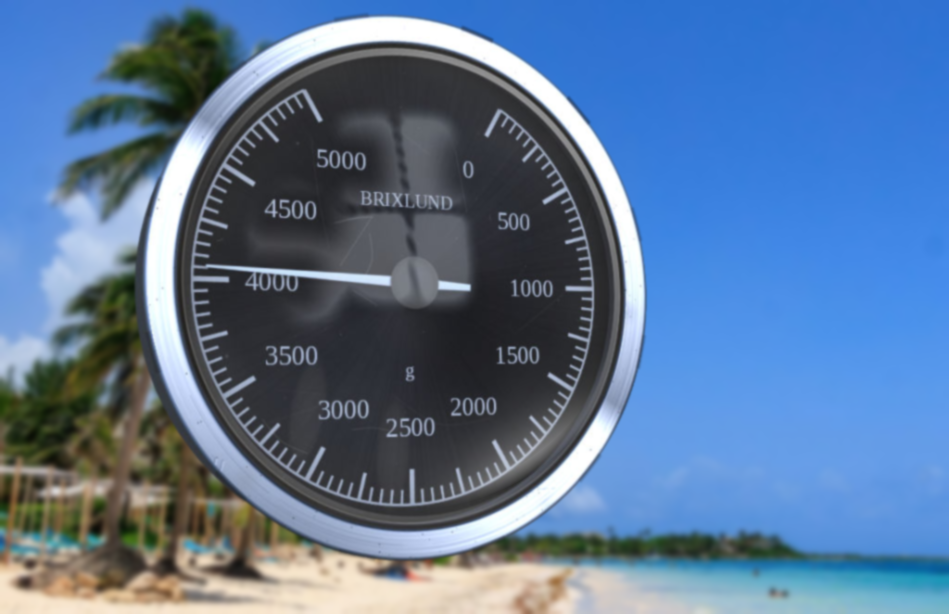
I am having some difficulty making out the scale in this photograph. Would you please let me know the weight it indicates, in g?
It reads 4050 g
